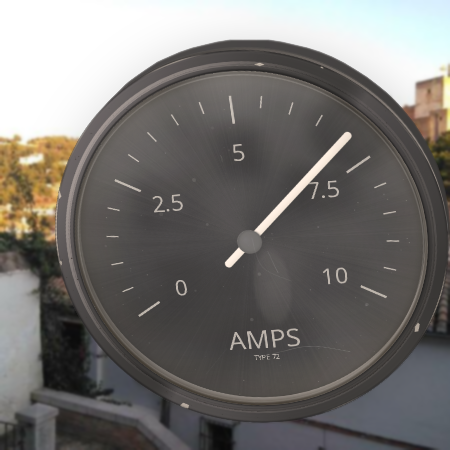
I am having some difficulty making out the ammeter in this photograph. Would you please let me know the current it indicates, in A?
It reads 7 A
